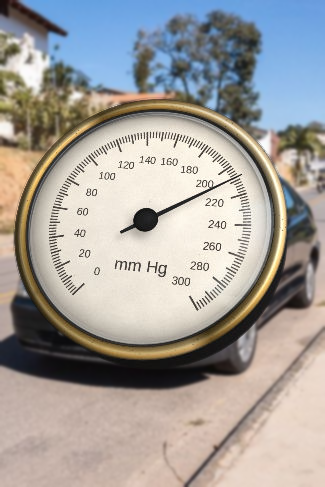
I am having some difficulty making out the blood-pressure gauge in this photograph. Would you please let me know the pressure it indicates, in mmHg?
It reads 210 mmHg
